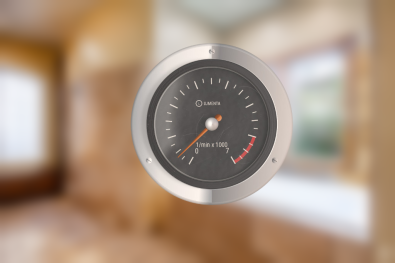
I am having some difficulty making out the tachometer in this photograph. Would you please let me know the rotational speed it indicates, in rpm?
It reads 375 rpm
